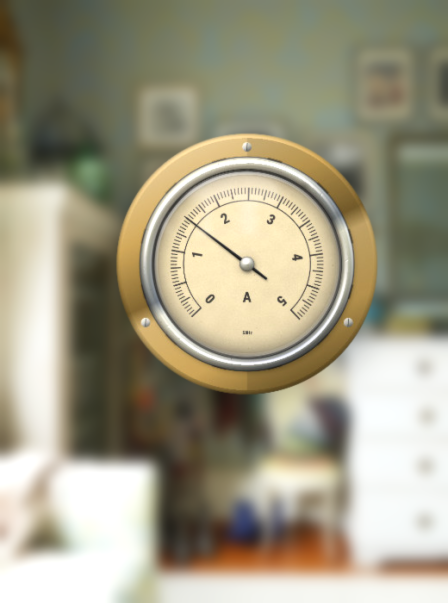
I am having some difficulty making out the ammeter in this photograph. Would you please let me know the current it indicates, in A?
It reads 1.5 A
